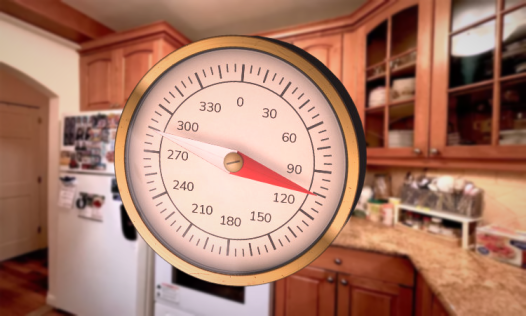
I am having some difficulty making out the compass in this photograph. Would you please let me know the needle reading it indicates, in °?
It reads 105 °
